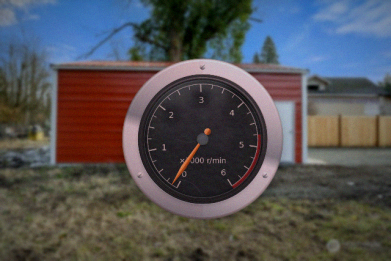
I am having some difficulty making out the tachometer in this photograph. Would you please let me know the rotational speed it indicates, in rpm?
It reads 125 rpm
